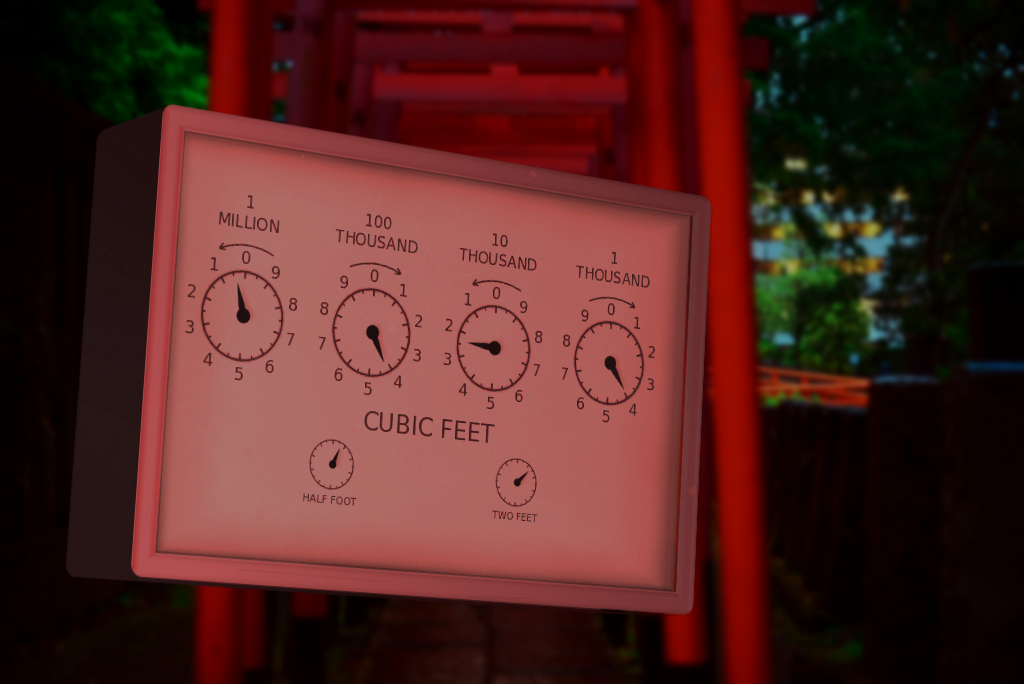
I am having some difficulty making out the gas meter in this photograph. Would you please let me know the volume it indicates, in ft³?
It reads 42400 ft³
